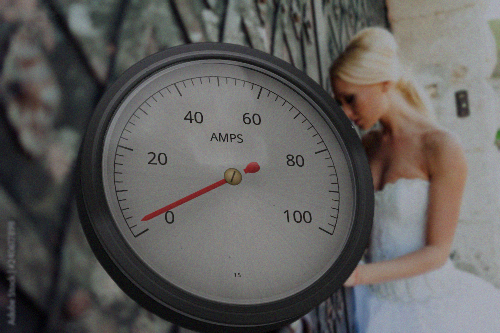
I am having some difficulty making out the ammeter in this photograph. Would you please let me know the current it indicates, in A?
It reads 2 A
